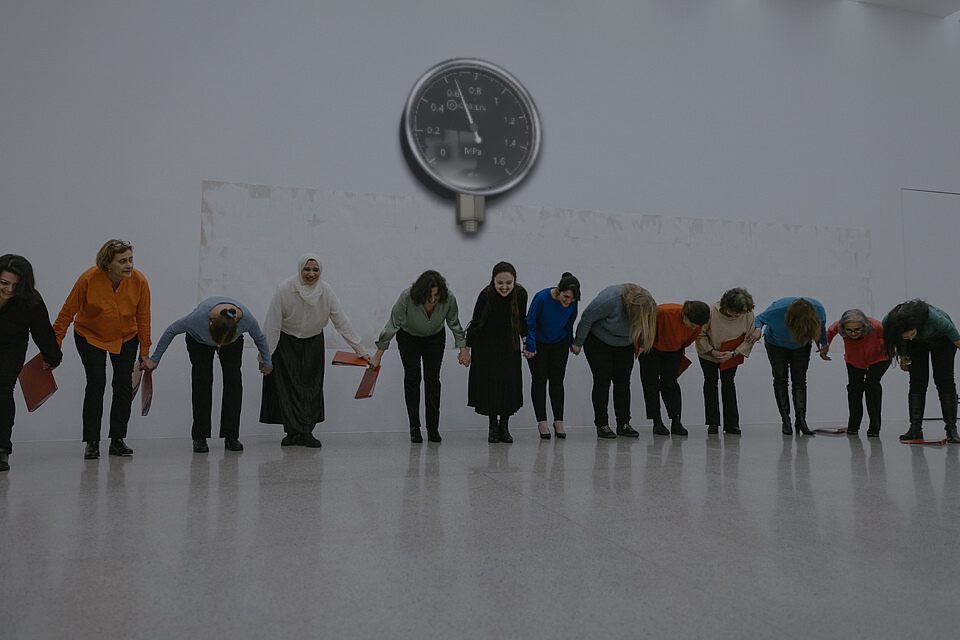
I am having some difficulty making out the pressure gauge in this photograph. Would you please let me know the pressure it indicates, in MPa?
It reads 0.65 MPa
